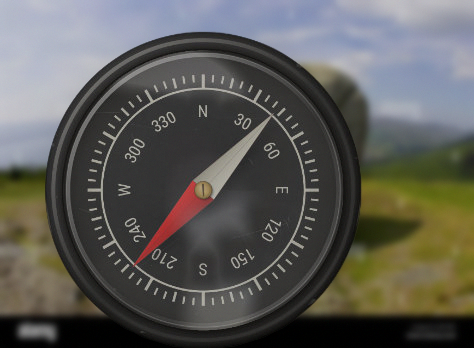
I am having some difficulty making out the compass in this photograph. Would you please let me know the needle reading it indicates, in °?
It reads 222.5 °
